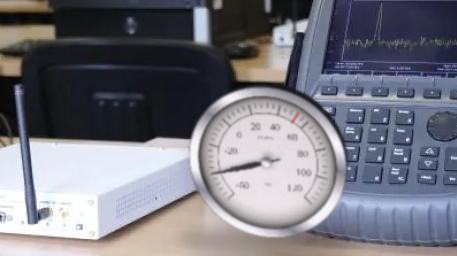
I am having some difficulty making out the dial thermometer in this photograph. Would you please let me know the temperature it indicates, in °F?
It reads -40 °F
